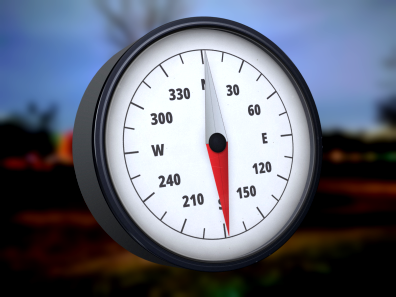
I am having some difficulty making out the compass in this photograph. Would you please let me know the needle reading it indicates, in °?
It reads 180 °
